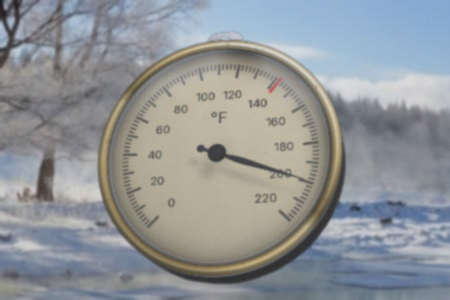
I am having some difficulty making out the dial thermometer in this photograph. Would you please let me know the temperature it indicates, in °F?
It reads 200 °F
